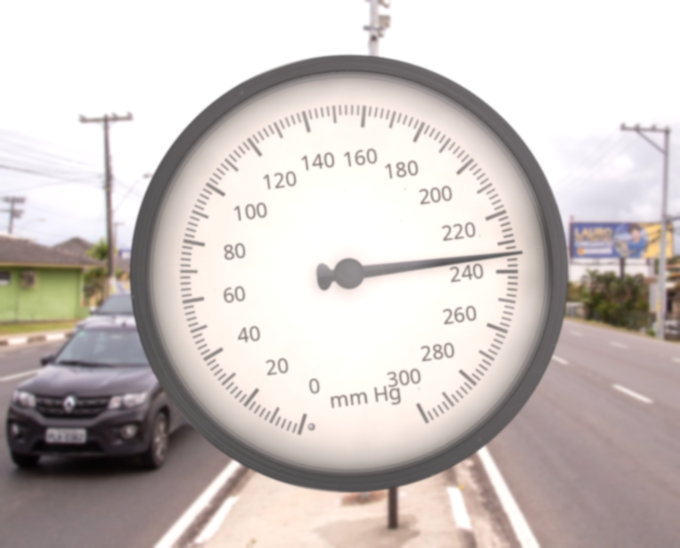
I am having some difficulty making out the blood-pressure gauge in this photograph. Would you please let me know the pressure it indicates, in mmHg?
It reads 234 mmHg
